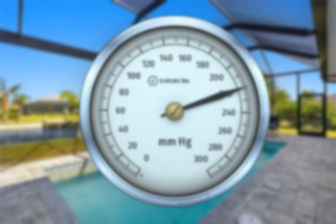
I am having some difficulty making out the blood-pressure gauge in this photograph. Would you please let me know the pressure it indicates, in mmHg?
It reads 220 mmHg
